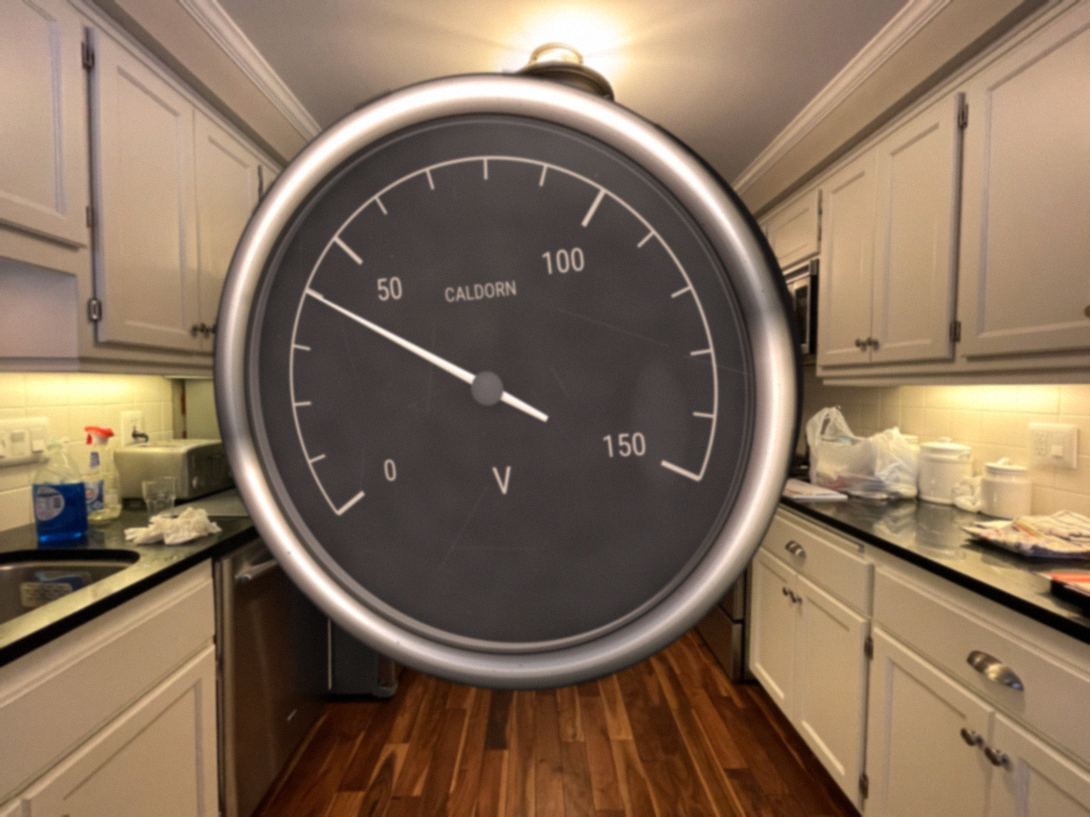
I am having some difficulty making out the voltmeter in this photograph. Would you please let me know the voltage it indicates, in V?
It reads 40 V
